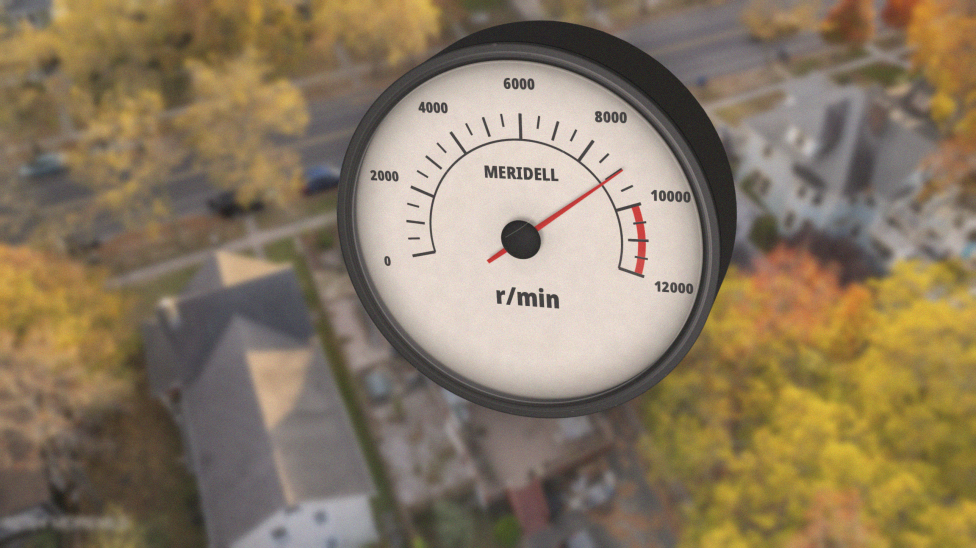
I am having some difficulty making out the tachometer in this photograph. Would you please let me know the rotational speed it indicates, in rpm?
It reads 9000 rpm
